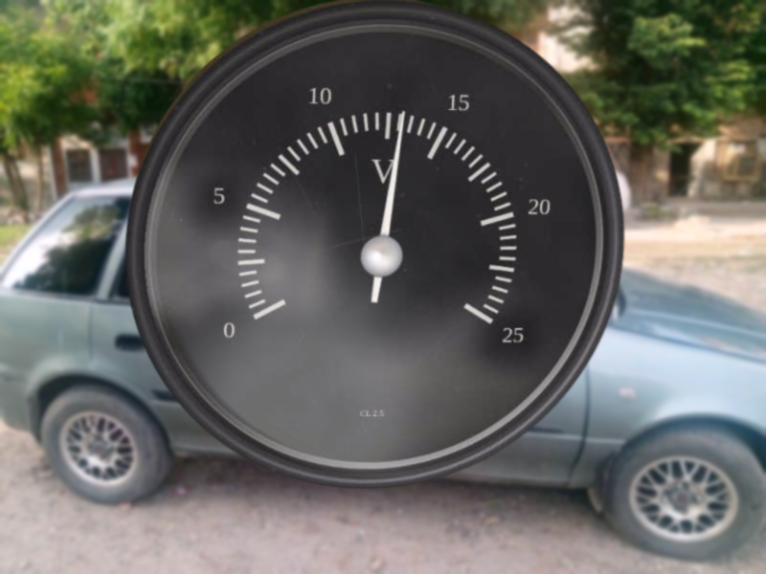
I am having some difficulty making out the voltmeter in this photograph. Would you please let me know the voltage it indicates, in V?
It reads 13 V
